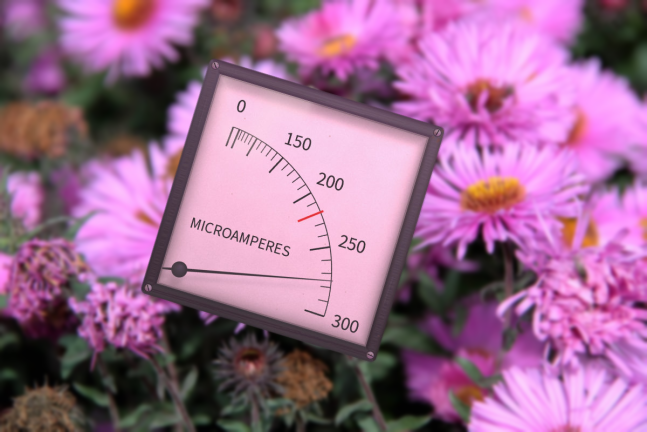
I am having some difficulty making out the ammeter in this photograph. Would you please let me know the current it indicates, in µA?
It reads 275 µA
